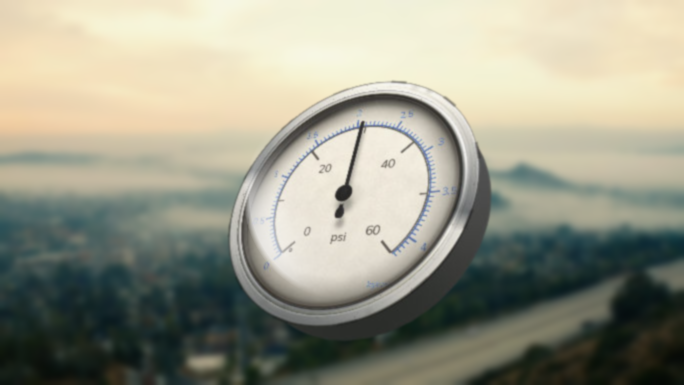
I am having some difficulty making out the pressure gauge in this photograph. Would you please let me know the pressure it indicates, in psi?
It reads 30 psi
